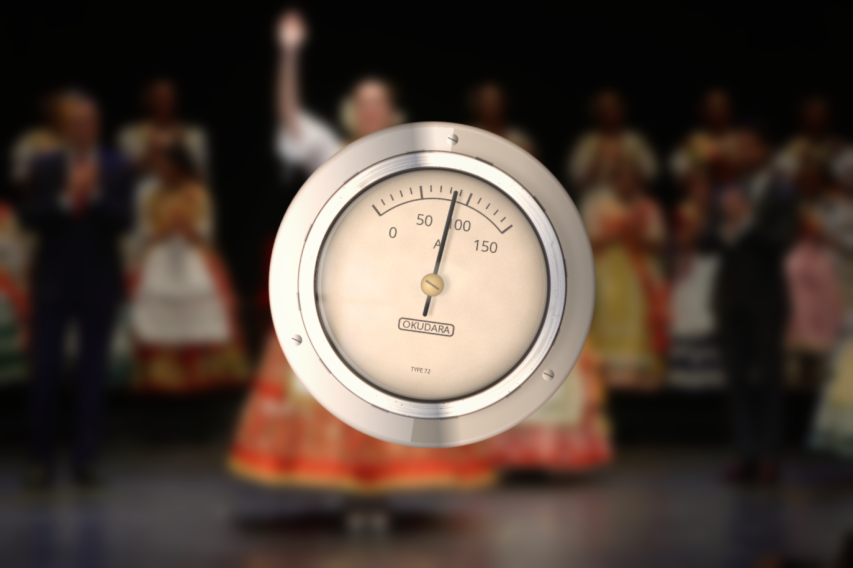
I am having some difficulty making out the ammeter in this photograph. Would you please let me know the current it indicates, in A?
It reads 85 A
